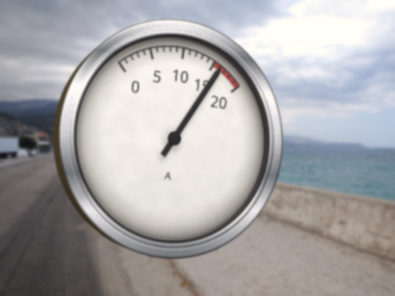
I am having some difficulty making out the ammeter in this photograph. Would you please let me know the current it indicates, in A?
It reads 16 A
